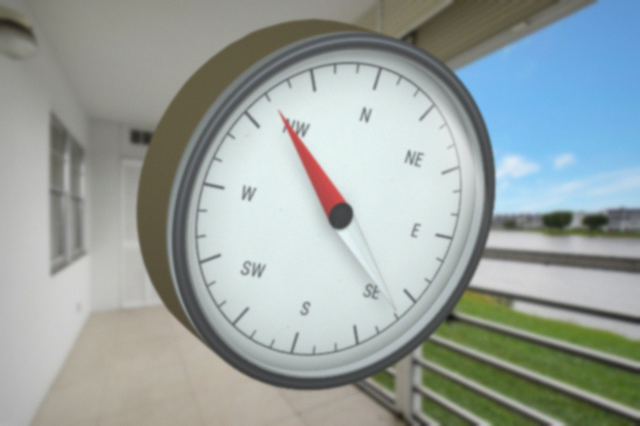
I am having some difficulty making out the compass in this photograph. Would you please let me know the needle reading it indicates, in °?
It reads 310 °
